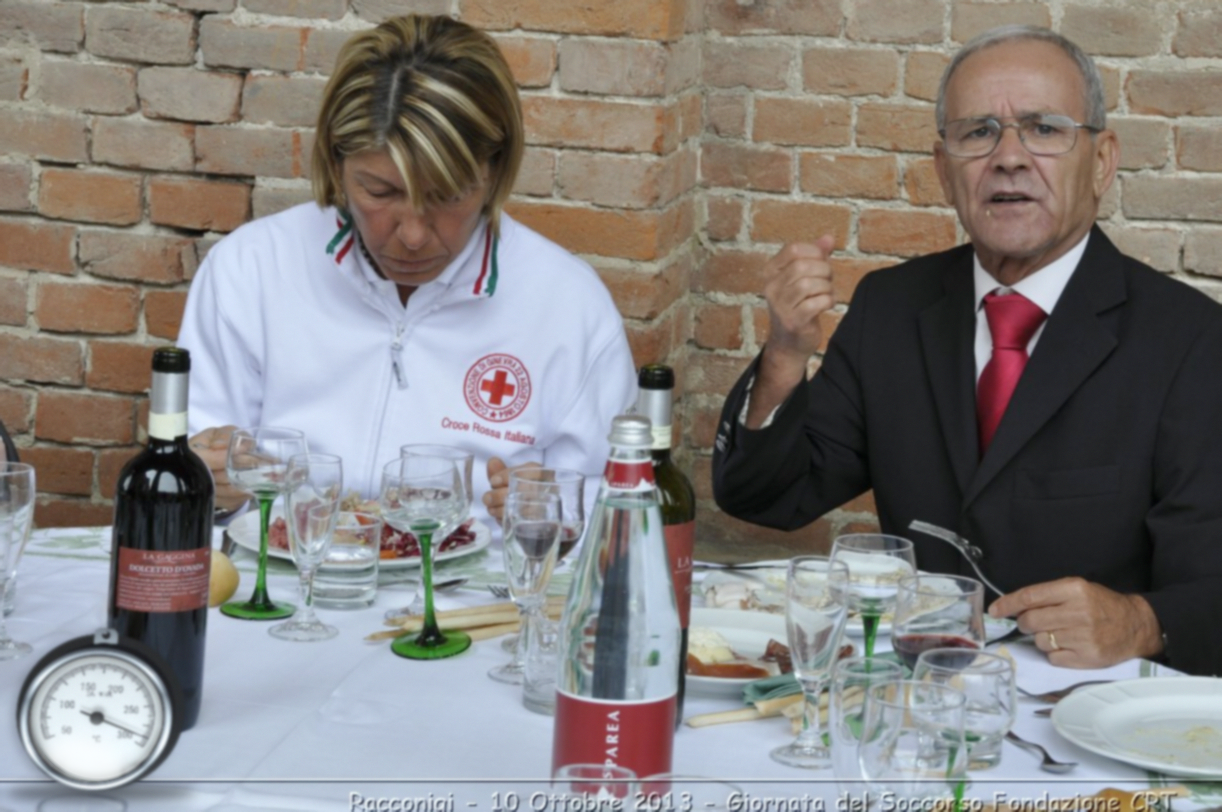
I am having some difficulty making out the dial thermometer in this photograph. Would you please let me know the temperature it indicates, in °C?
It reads 287.5 °C
